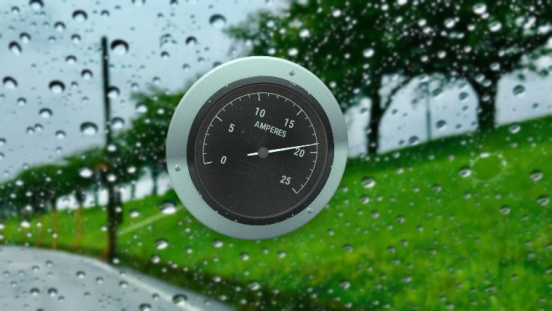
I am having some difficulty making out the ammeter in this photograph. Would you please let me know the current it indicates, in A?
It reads 19 A
